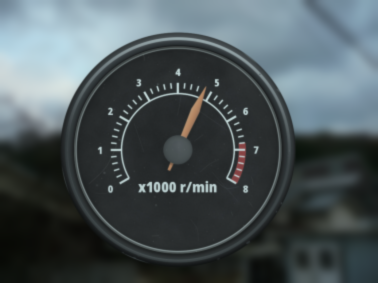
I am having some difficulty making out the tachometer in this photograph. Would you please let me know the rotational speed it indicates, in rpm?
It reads 4800 rpm
